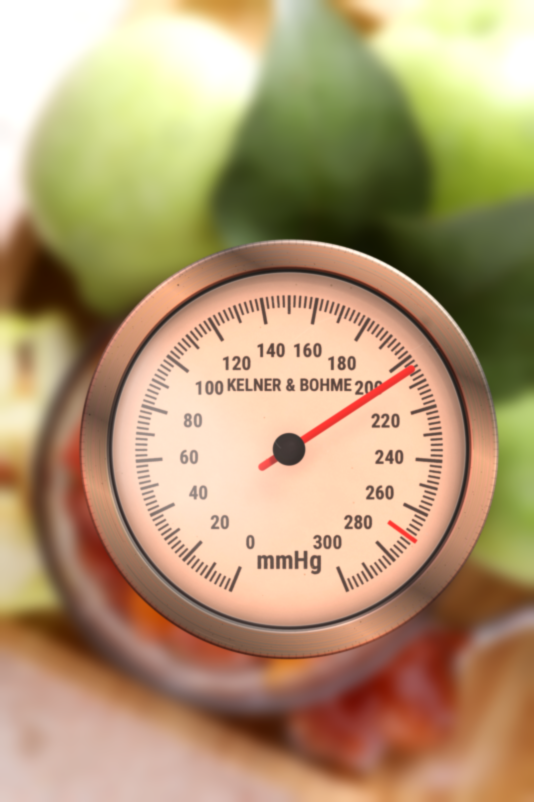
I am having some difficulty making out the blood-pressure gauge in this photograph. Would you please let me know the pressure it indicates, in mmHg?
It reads 204 mmHg
